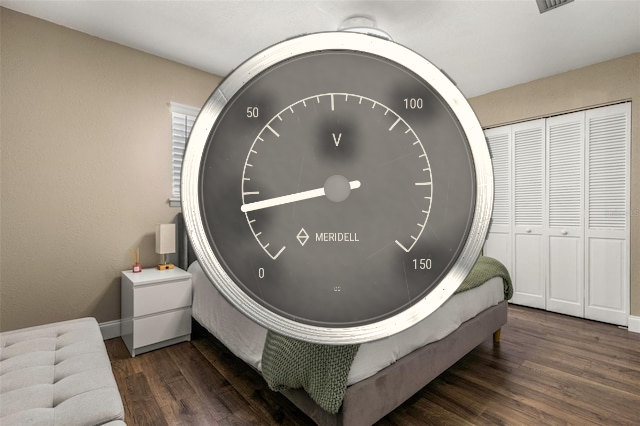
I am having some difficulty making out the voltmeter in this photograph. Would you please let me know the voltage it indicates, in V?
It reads 20 V
